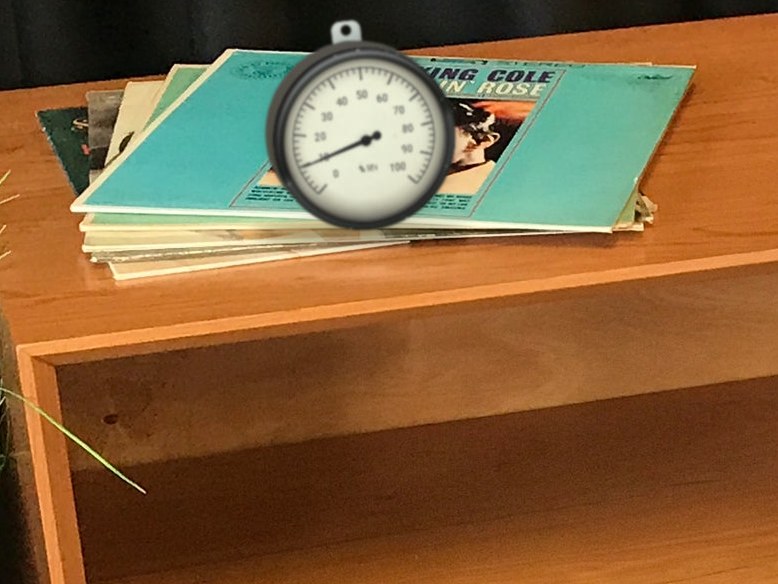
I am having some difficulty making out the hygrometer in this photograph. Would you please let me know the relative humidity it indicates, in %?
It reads 10 %
